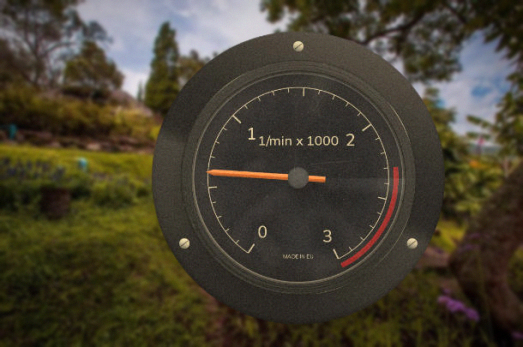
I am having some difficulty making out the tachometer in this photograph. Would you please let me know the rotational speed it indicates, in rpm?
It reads 600 rpm
